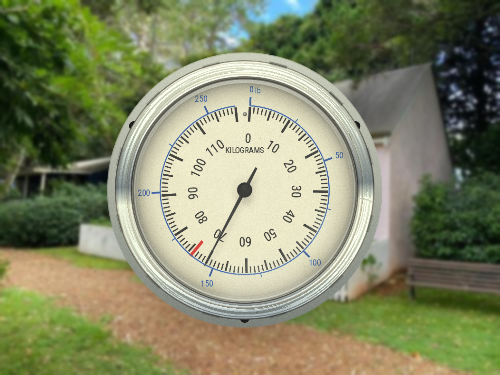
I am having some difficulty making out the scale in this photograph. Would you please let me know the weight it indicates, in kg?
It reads 70 kg
